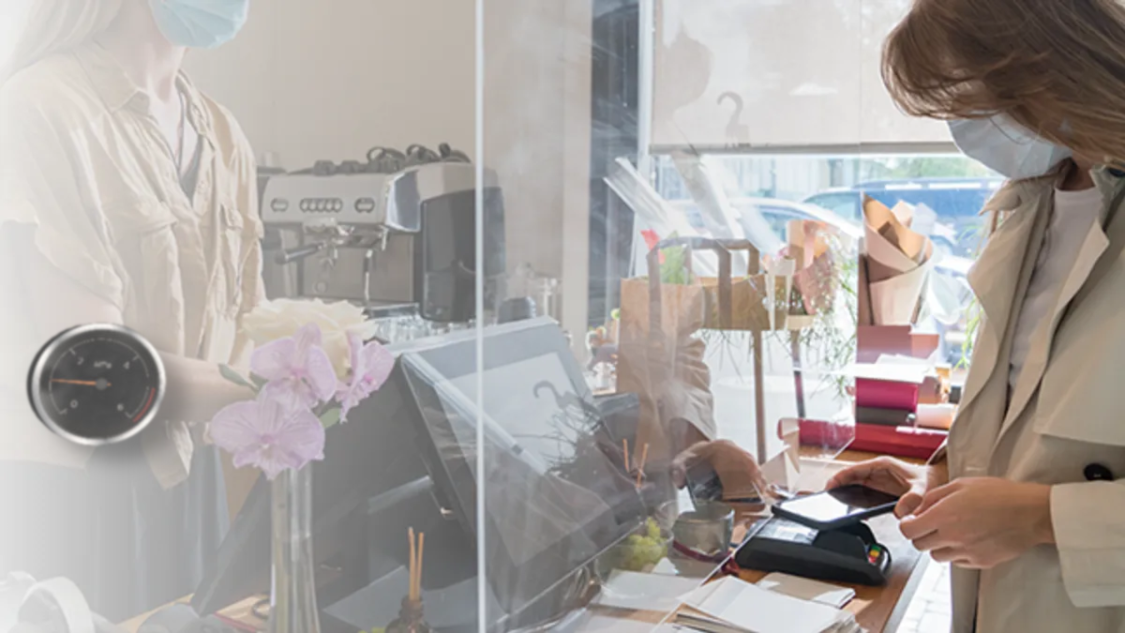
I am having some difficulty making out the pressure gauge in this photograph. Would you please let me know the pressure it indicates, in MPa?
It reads 1 MPa
